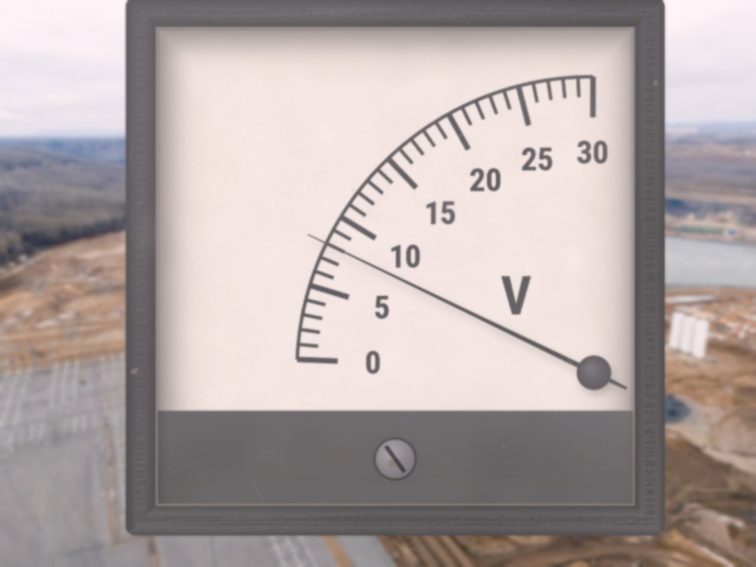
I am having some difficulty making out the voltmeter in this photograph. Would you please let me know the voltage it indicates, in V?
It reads 8 V
